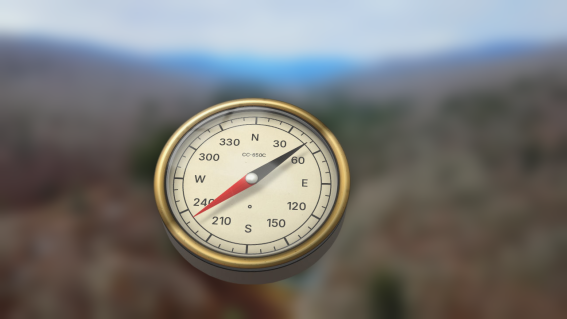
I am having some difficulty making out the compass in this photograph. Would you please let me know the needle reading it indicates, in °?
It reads 230 °
